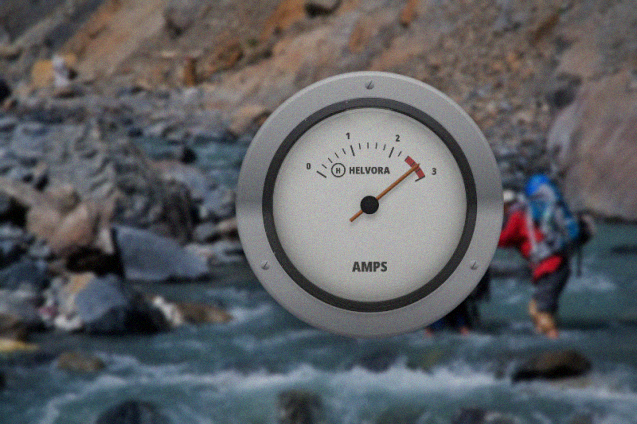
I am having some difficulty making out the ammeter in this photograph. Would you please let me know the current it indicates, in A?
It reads 2.7 A
